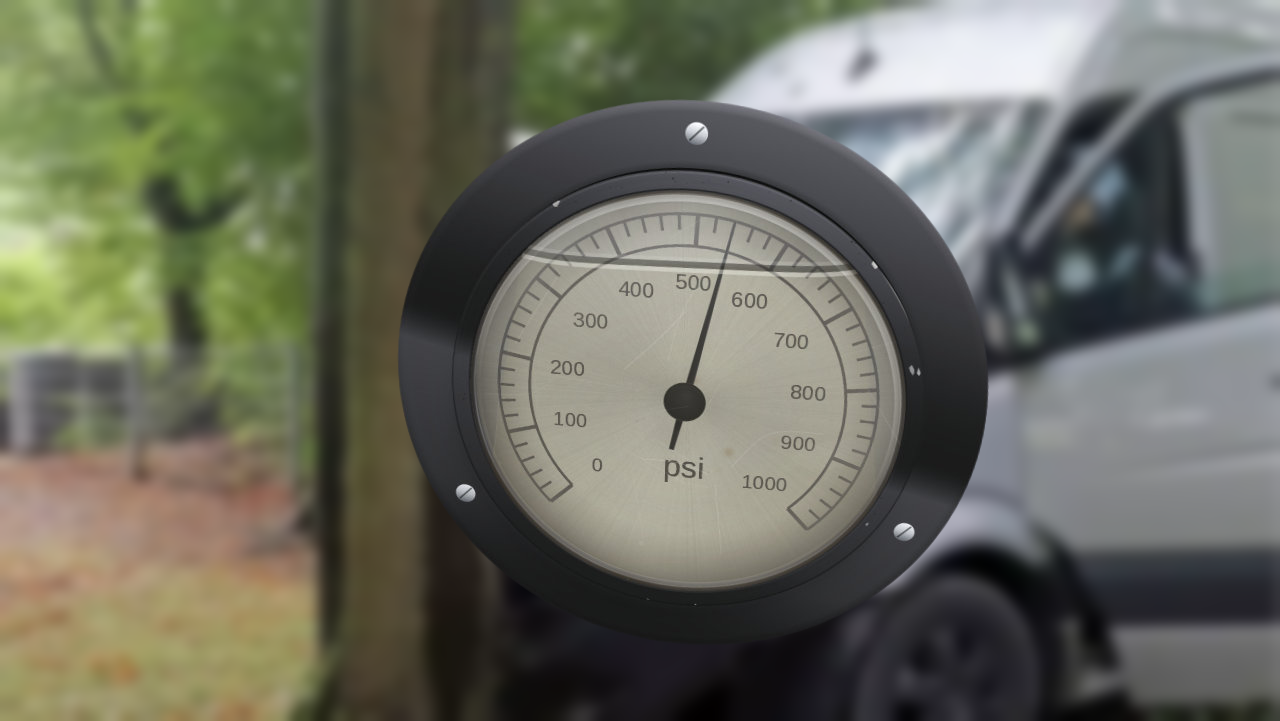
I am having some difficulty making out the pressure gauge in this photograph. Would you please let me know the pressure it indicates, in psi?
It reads 540 psi
